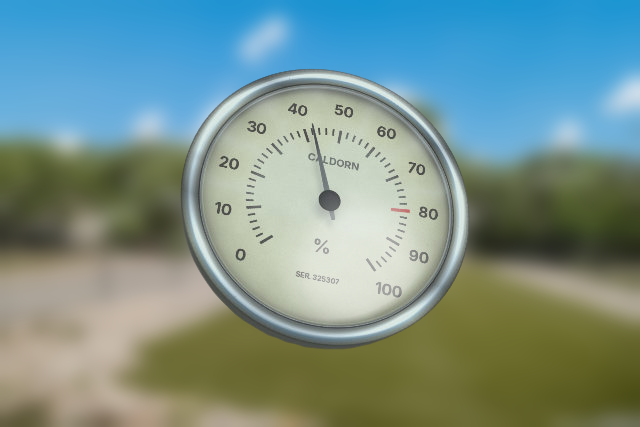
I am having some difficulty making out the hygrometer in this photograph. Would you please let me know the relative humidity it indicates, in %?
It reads 42 %
